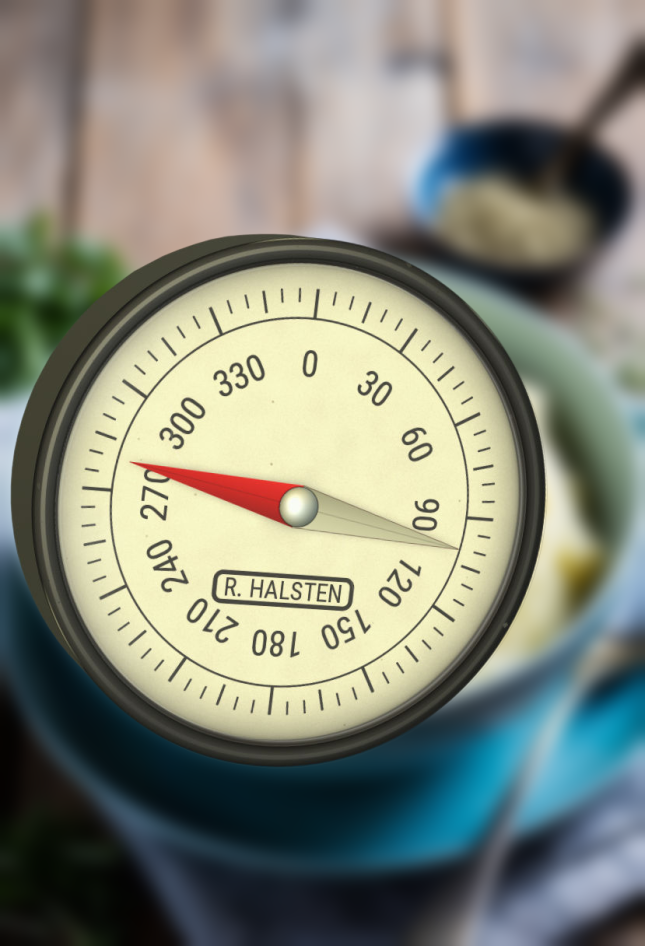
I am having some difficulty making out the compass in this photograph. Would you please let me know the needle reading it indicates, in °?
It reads 280 °
